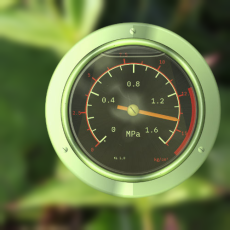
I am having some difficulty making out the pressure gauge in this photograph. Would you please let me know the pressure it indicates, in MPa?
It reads 1.4 MPa
